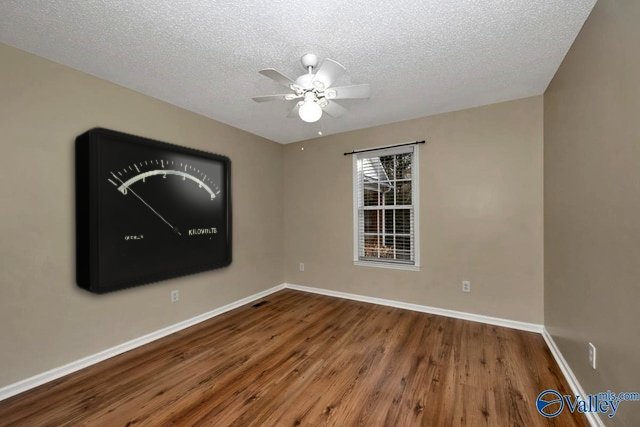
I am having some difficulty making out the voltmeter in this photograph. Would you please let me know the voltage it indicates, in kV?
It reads 0.2 kV
